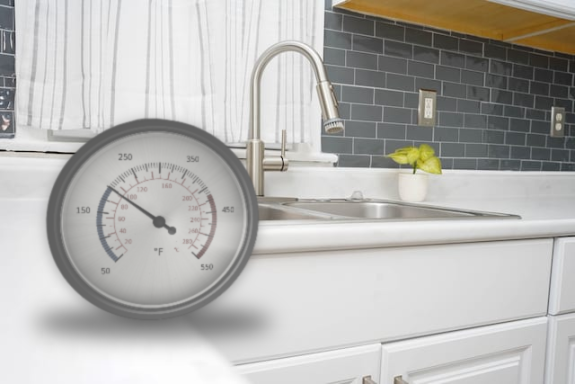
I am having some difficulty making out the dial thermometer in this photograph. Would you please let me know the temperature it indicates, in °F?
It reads 200 °F
